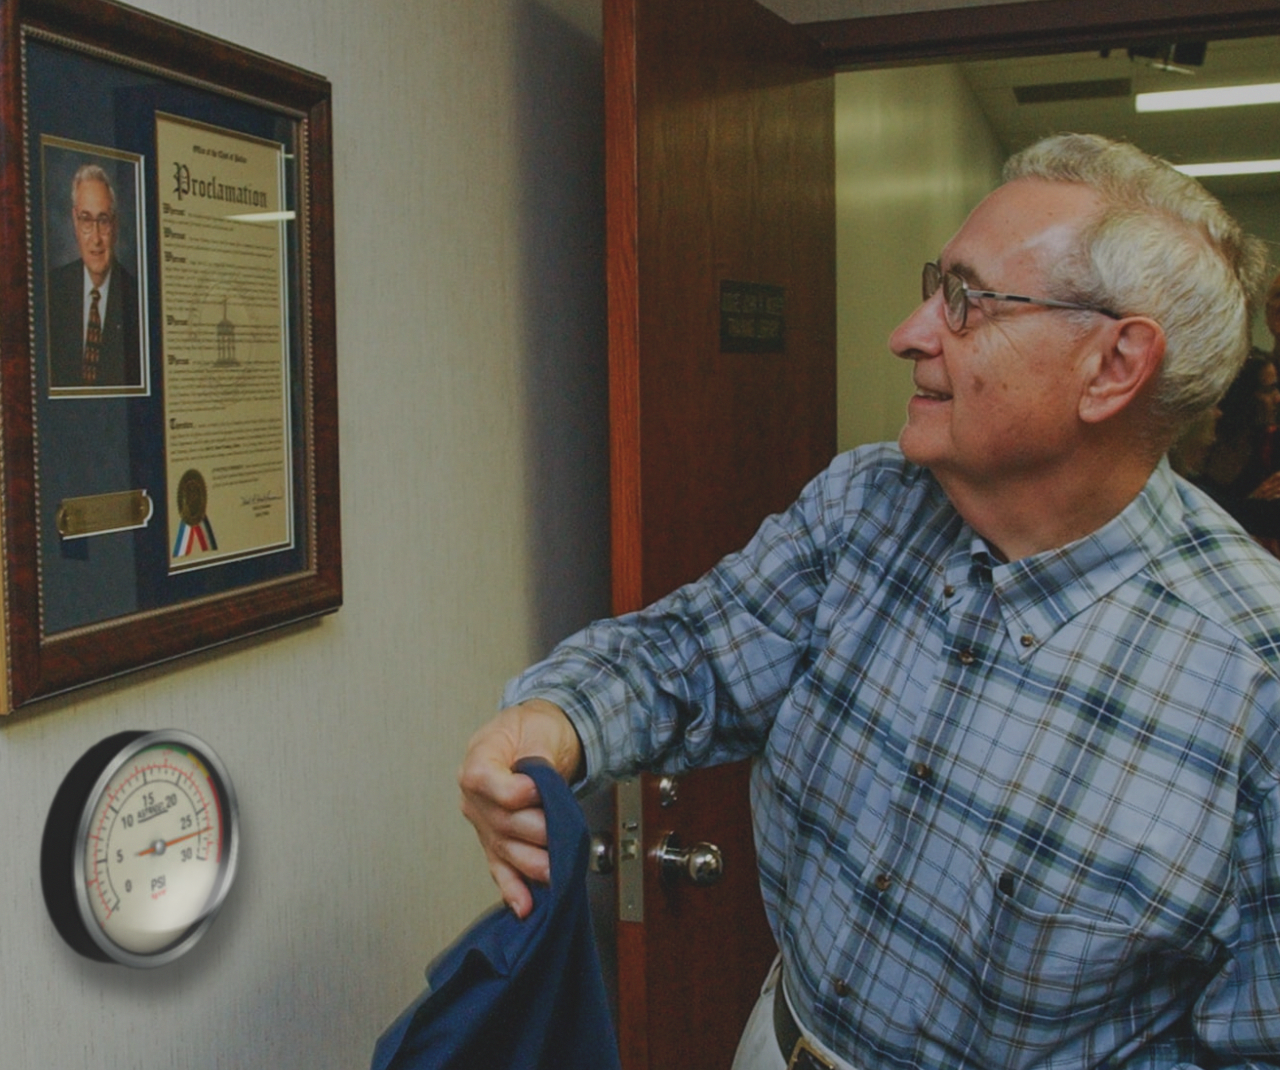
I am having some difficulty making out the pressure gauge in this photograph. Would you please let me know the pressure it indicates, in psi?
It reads 27 psi
